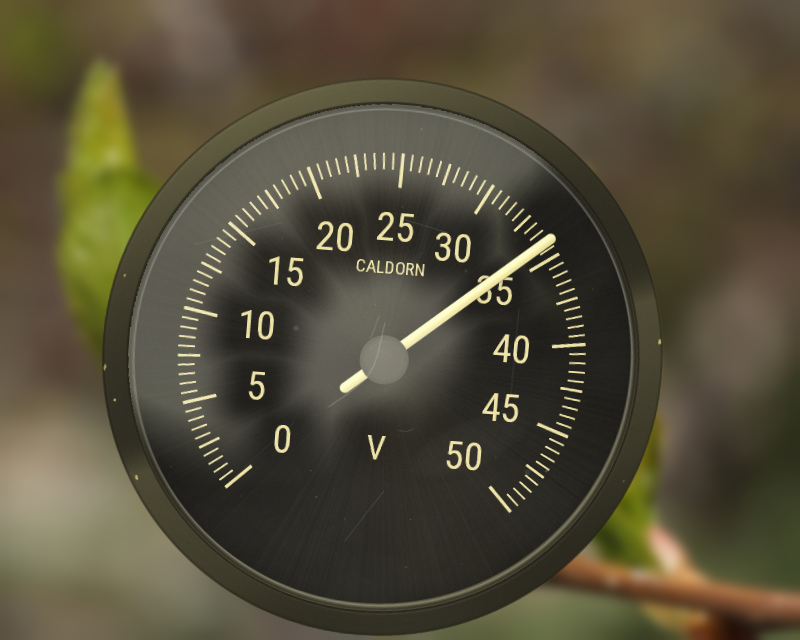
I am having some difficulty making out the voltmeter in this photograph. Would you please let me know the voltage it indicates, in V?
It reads 34 V
